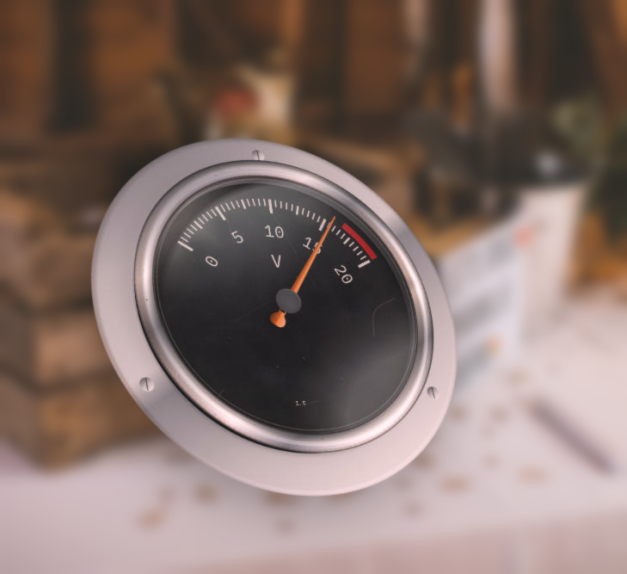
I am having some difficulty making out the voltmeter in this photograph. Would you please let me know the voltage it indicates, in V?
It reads 15.5 V
